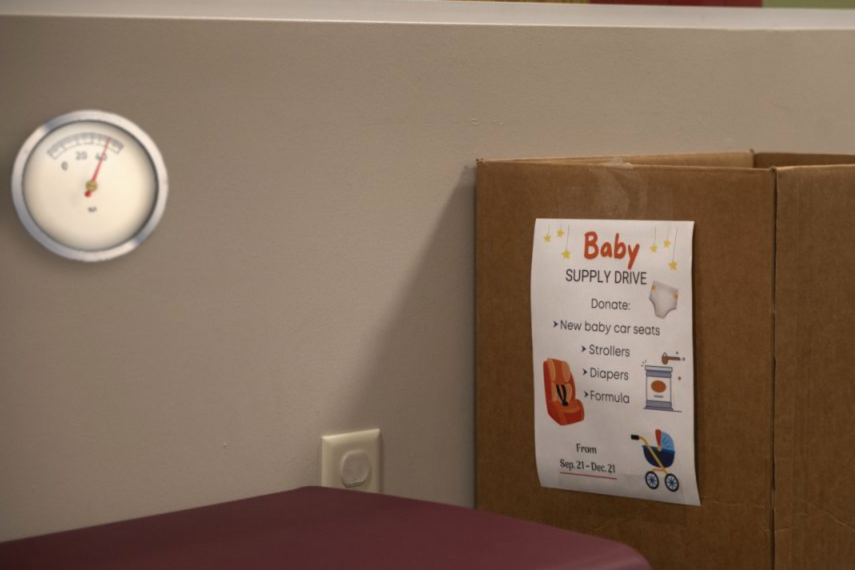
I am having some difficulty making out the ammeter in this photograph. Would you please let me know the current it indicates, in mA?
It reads 40 mA
